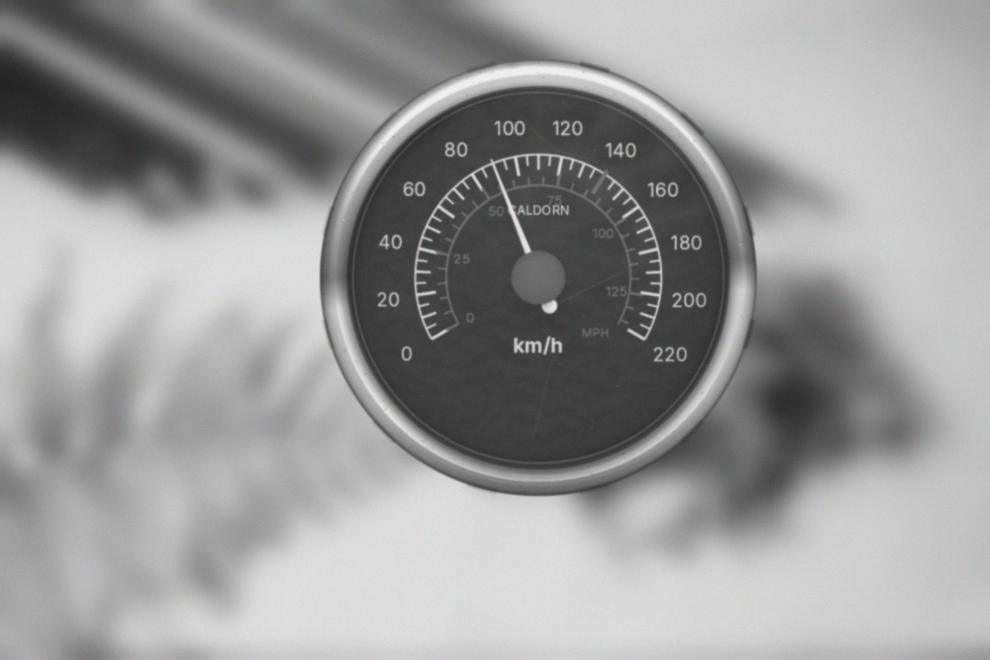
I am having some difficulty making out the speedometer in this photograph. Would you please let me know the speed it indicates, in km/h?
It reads 90 km/h
